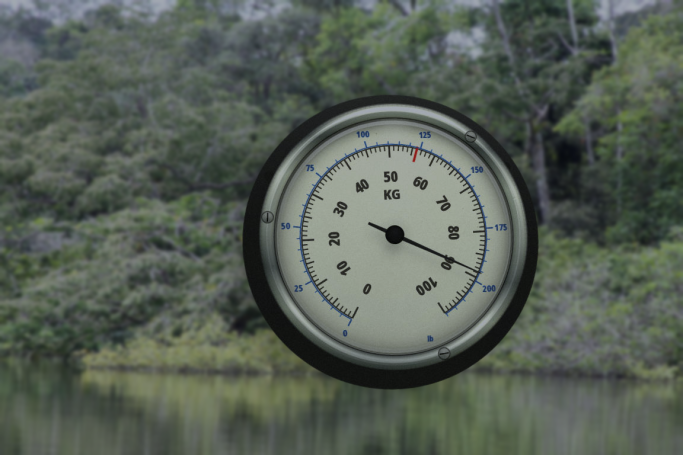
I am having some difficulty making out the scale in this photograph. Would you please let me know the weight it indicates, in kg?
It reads 89 kg
